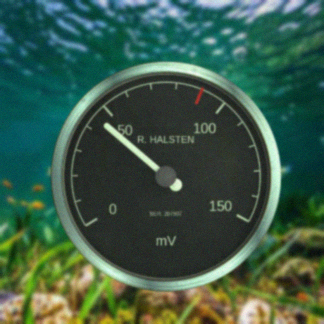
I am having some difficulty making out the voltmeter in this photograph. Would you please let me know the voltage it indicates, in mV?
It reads 45 mV
